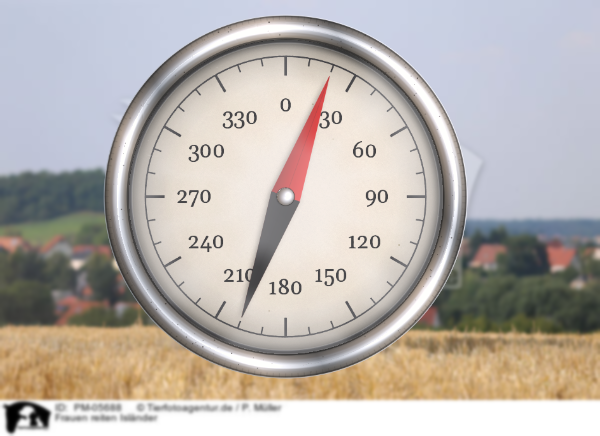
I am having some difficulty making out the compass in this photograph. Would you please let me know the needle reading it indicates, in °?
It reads 20 °
